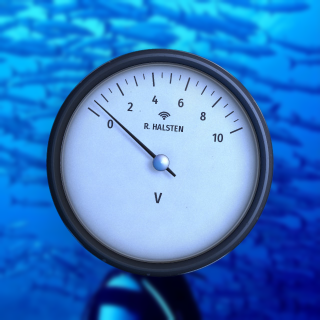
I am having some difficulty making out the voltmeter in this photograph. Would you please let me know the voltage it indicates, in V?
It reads 0.5 V
